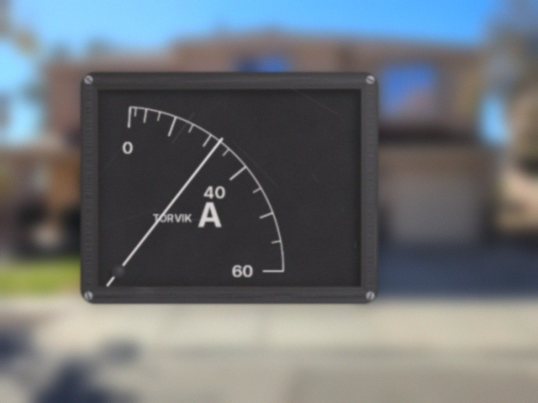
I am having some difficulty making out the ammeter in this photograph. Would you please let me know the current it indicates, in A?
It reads 32.5 A
